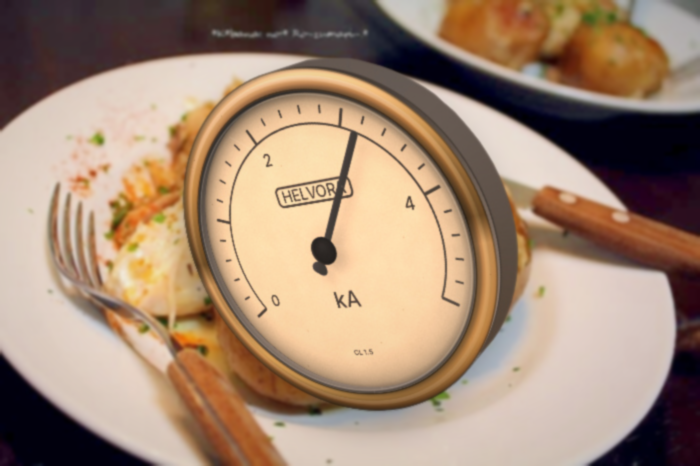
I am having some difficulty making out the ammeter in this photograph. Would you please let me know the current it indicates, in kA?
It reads 3.2 kA
